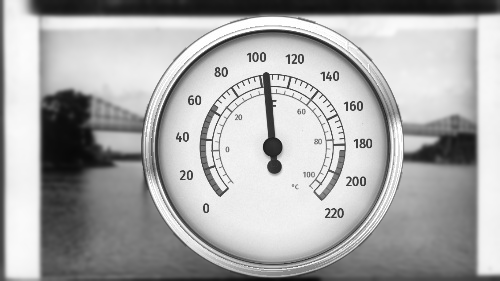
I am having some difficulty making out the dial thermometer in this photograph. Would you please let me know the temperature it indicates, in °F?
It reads 104 °F
